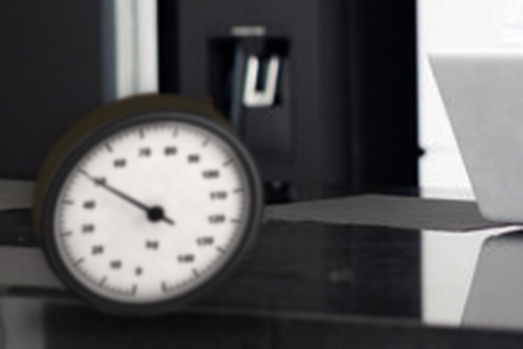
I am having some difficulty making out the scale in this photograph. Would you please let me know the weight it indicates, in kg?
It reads 50 kg
